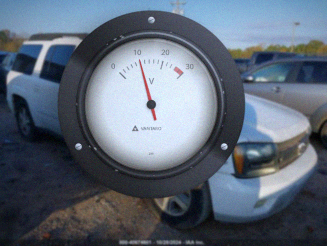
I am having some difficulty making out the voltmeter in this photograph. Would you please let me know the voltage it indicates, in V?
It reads 10 V
